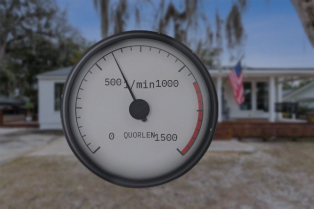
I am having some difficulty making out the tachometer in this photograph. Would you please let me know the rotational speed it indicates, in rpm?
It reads 600 rpm
